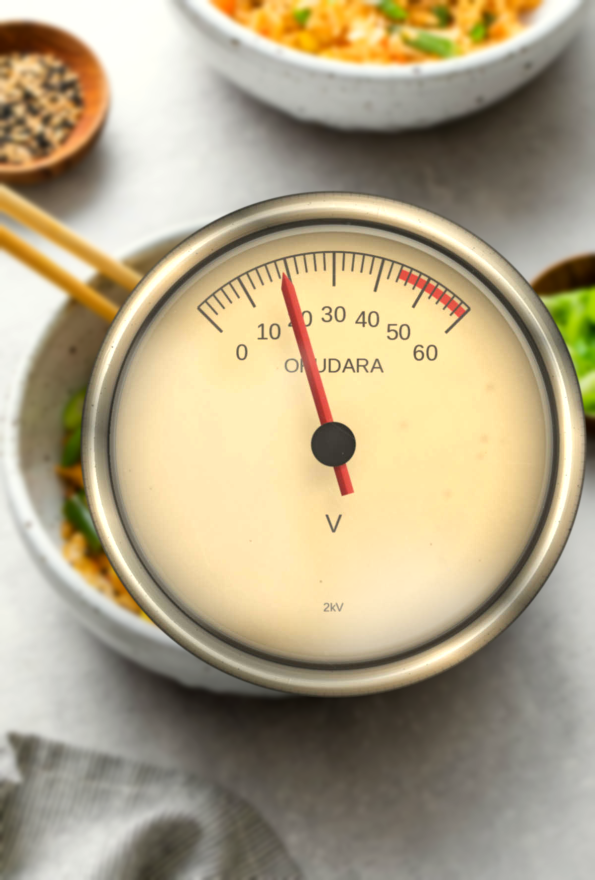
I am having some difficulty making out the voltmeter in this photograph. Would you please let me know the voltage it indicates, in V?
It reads 19 V
